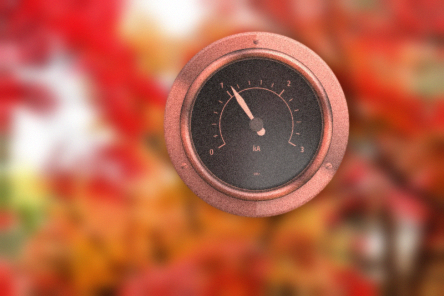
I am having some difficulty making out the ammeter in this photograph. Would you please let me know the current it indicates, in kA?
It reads 1.1 kA
